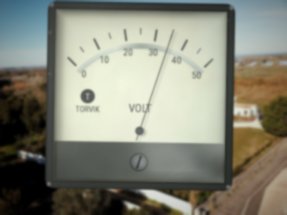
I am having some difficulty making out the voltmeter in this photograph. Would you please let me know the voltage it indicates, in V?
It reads 35 V
